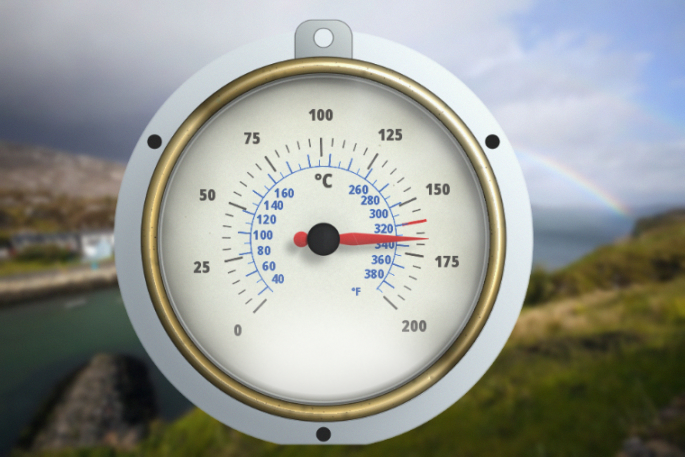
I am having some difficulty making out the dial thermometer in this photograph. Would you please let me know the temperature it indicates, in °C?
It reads 167.5 °C
